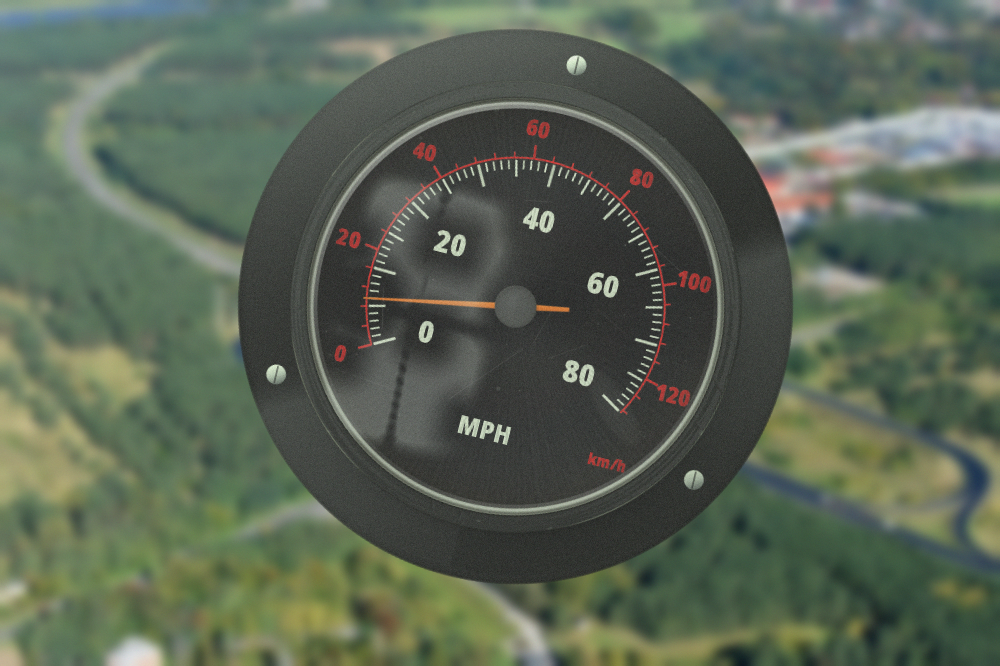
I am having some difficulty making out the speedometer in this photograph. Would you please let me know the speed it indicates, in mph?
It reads 6 mph
